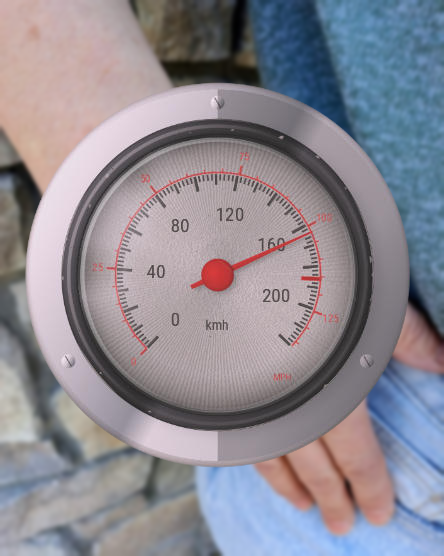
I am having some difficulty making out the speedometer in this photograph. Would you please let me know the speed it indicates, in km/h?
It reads 164 km/h
